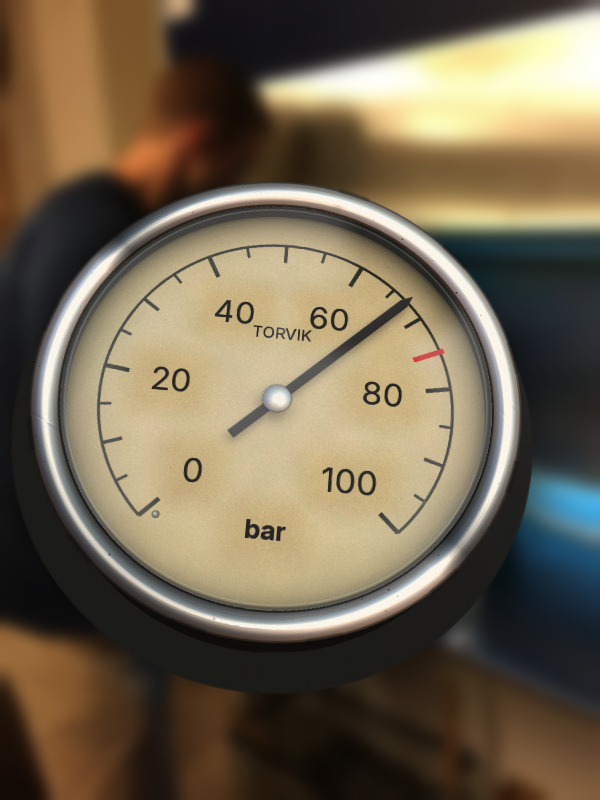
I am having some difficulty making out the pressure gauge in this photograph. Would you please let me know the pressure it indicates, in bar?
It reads 67.5 bar
